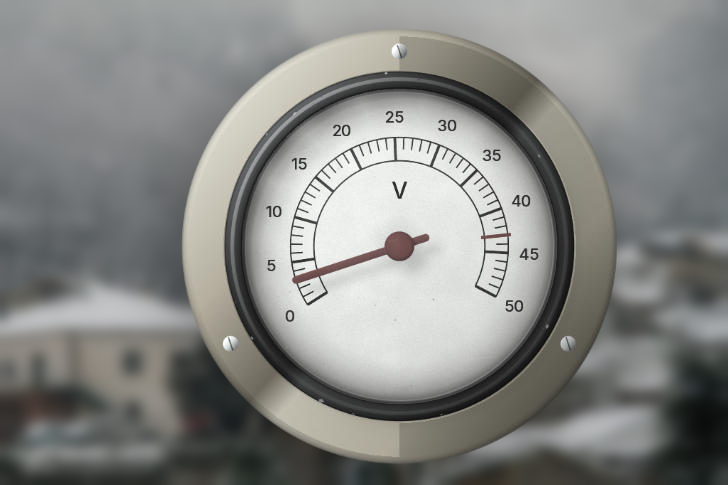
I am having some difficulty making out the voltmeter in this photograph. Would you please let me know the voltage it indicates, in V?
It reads 3 V
